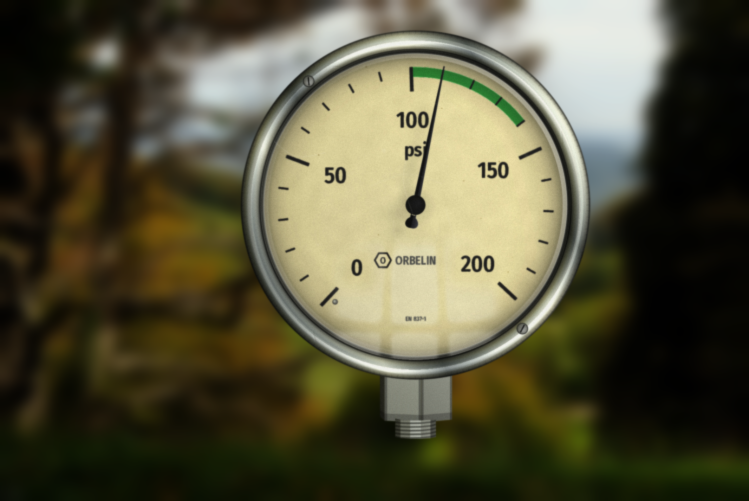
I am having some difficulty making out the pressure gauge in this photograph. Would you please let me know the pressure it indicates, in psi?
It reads 110 psi
